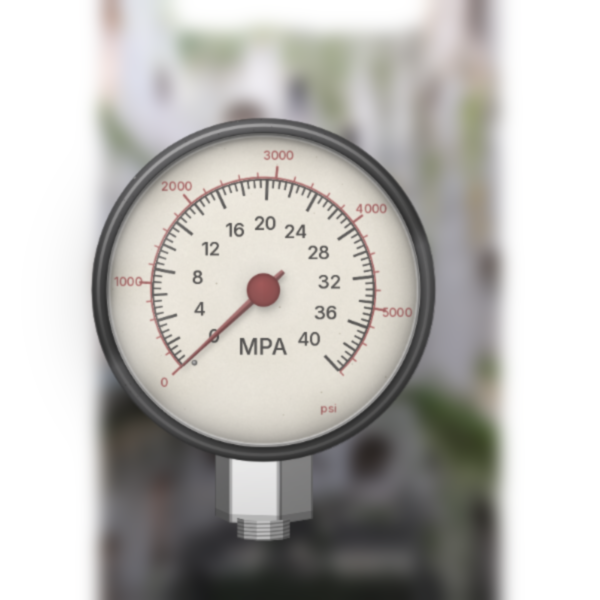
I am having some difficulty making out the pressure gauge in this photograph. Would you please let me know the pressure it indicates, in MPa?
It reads 0 MPa
